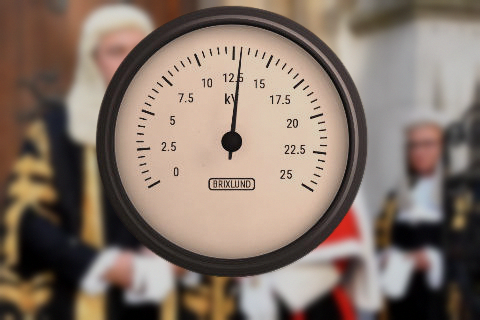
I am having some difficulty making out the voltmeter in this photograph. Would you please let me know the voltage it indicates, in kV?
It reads 13 kV
